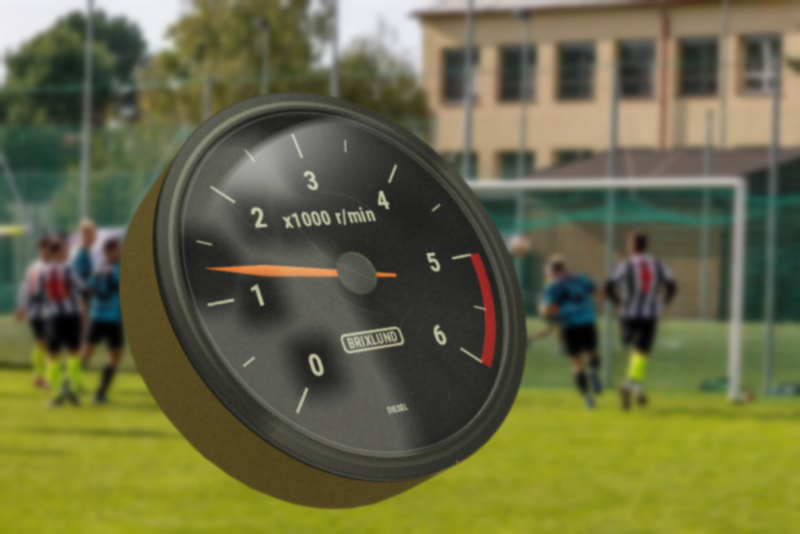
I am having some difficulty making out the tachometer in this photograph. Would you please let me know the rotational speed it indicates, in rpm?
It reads 1250 rpm
